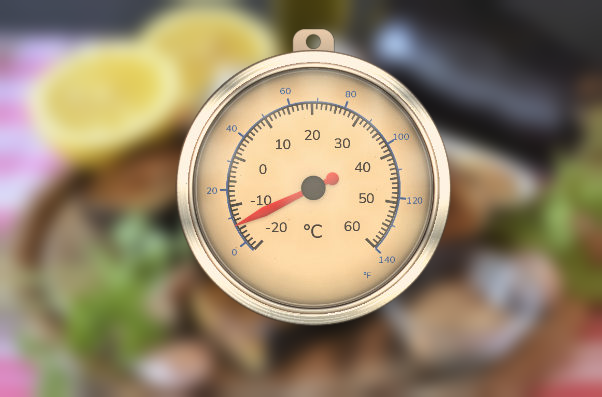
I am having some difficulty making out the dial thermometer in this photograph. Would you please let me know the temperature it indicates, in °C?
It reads -14 °C
